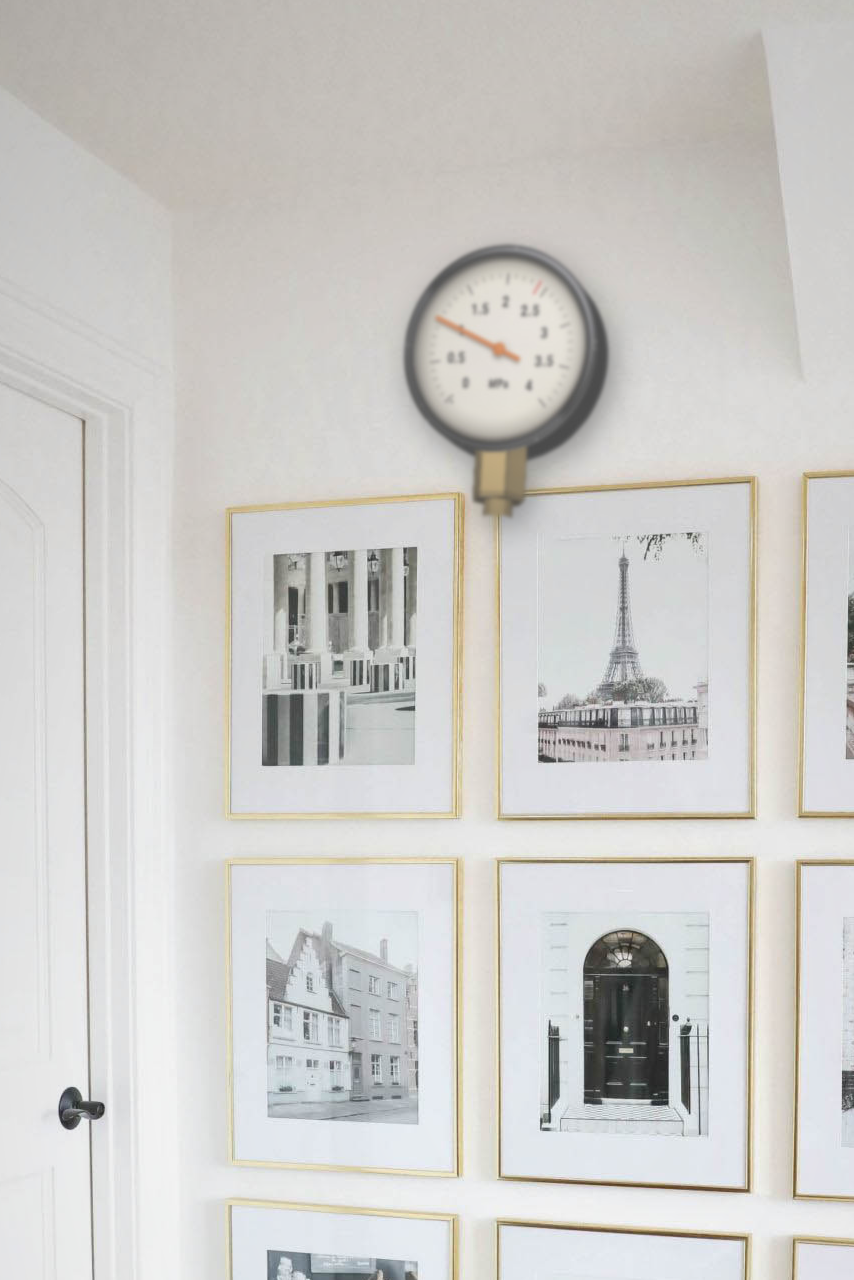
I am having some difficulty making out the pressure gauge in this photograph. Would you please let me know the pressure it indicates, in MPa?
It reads 1 MPa
